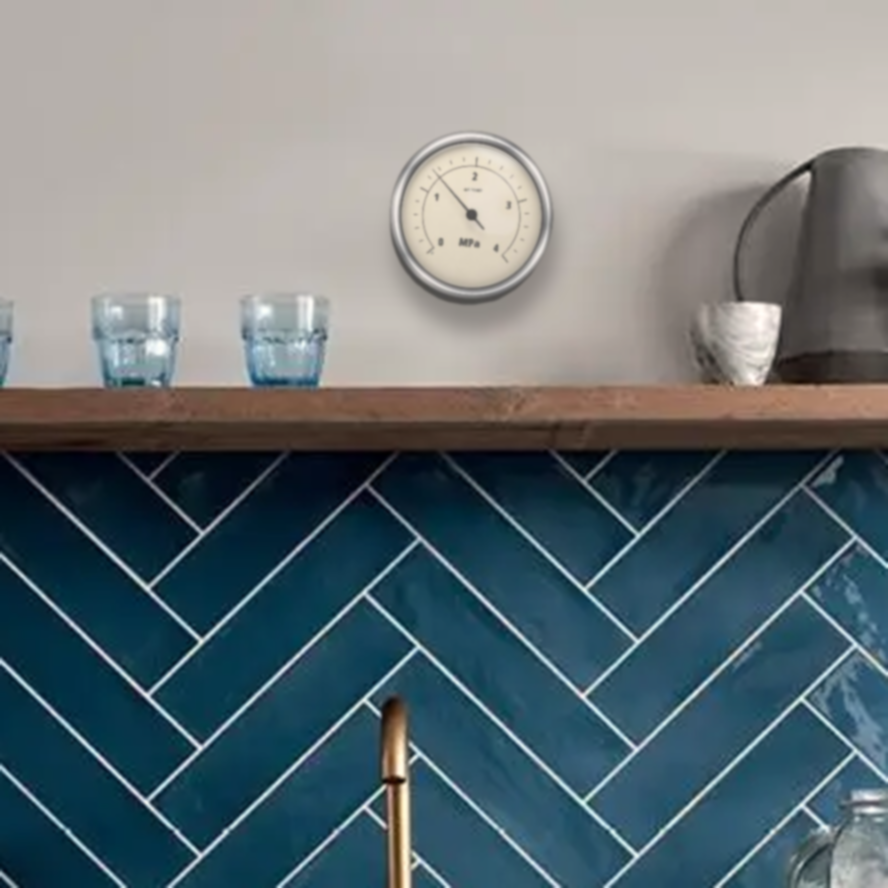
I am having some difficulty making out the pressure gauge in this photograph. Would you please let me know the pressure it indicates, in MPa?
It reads 1.3 MPa
